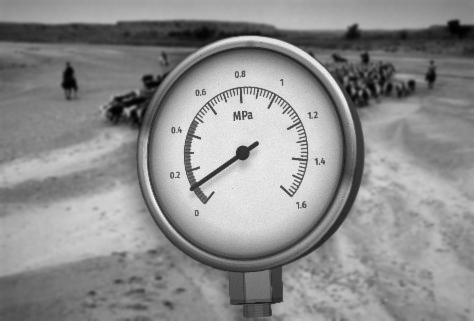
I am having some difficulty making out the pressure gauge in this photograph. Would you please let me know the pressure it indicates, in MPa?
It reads 0.1 MPa
